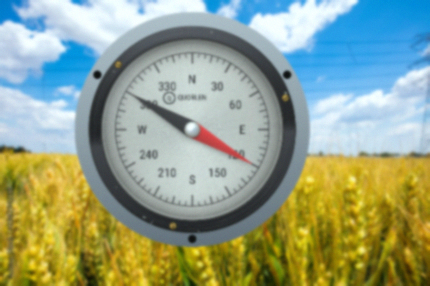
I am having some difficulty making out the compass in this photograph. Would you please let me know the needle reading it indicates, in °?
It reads 120 °
